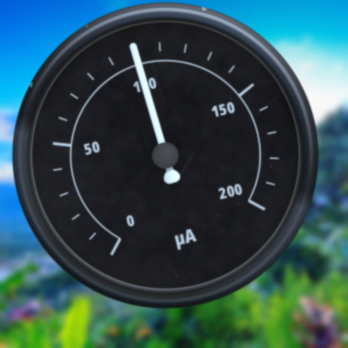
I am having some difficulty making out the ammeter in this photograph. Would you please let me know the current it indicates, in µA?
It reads 100 µA
